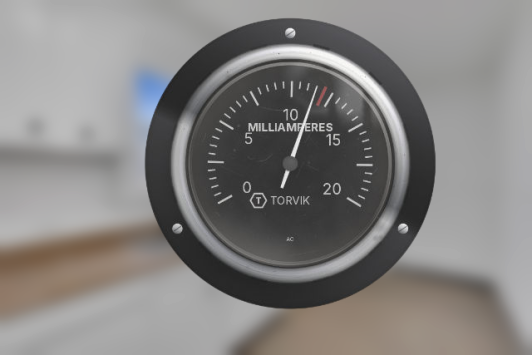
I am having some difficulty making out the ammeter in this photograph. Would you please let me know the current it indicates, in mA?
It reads 11.5 mA
